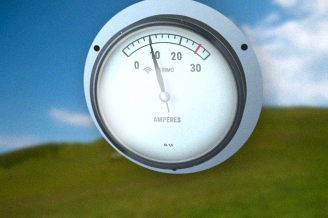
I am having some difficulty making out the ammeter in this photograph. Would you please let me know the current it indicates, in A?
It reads 10 A
